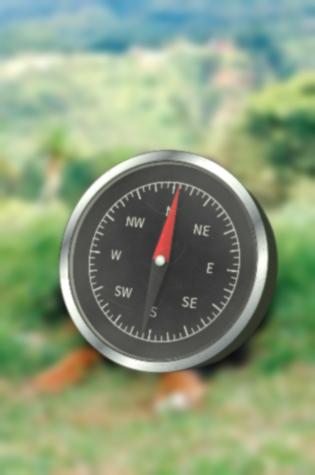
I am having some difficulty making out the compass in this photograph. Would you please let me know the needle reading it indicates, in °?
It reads 5 °
